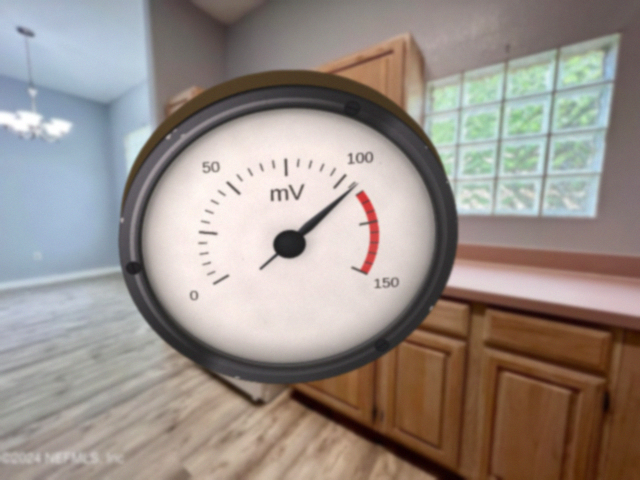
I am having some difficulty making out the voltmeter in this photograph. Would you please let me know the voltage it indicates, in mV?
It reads 105 mV
